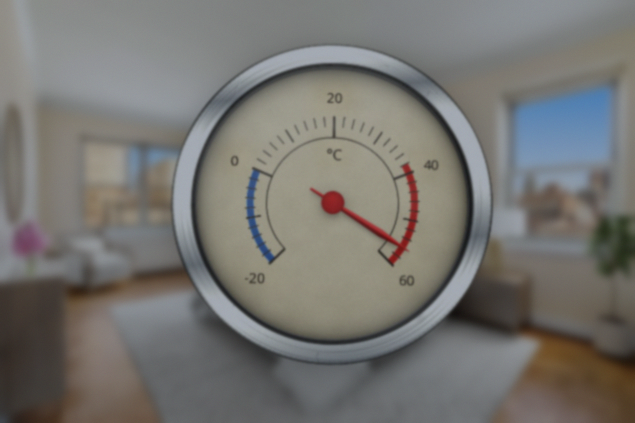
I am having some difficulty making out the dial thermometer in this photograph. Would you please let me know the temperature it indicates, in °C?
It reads 56 °C
